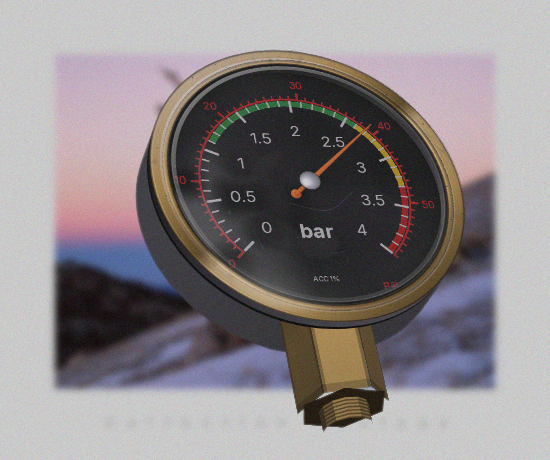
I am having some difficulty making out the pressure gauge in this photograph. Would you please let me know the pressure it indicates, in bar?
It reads 2.7 bar
